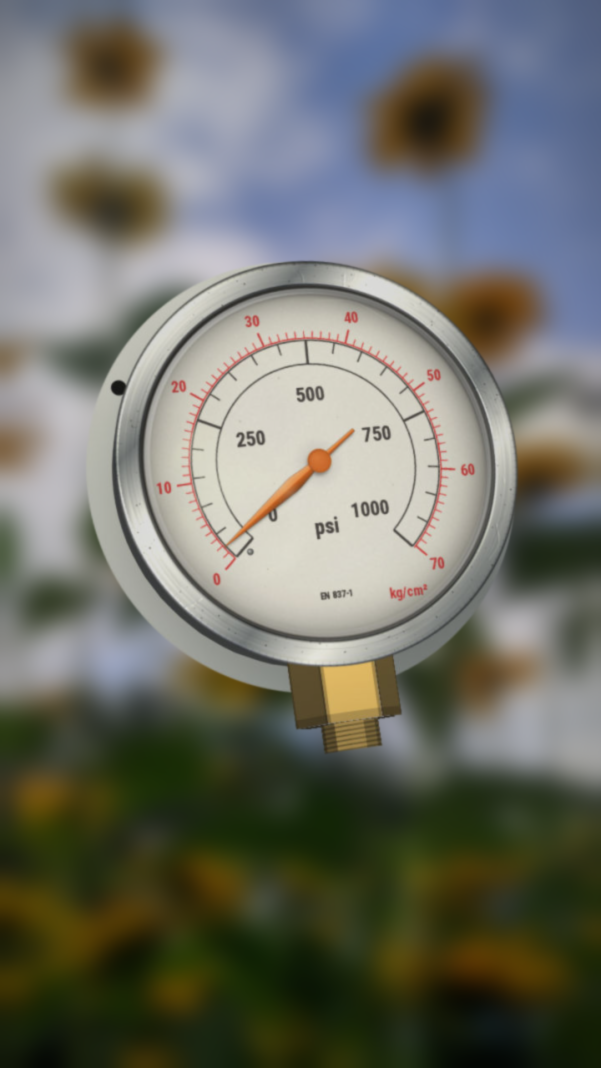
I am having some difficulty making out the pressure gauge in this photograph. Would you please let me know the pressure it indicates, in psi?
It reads 25 psi
